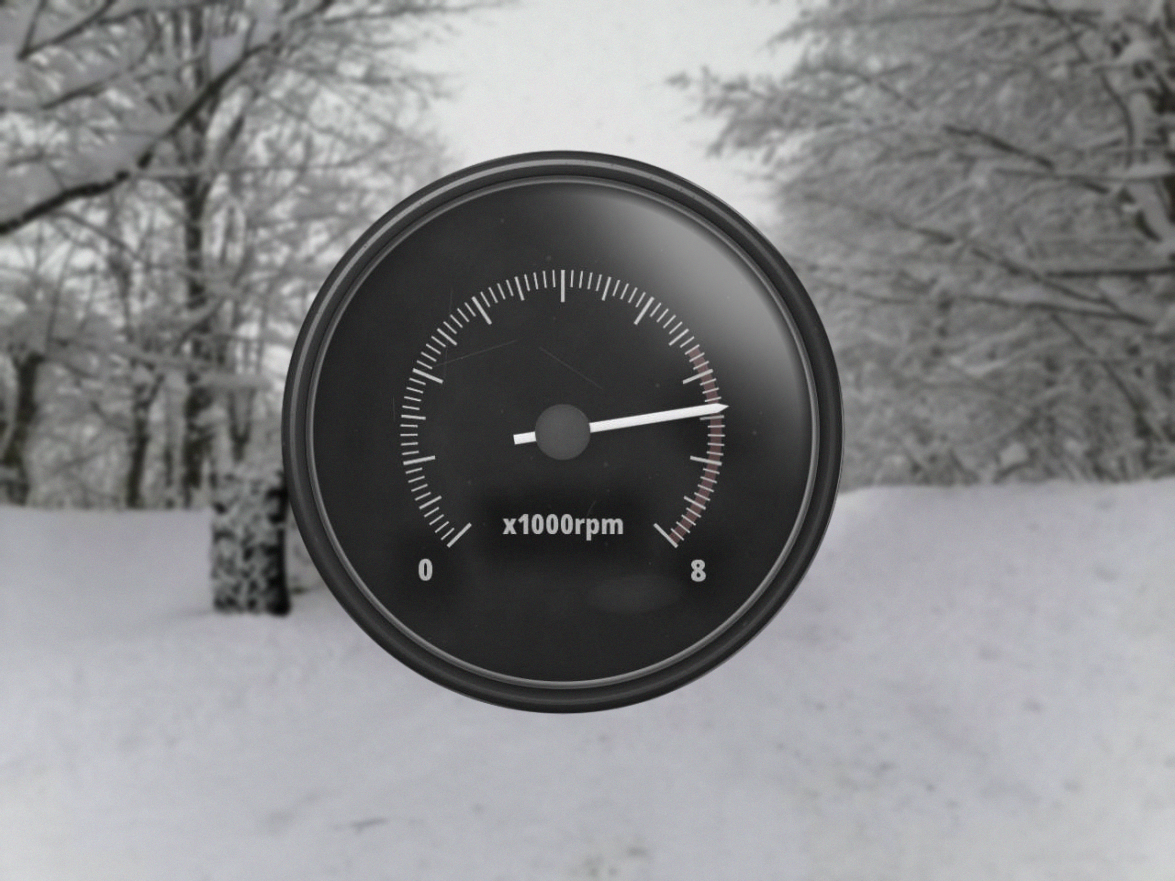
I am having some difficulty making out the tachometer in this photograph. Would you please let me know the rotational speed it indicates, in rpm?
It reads 6400 rpm
